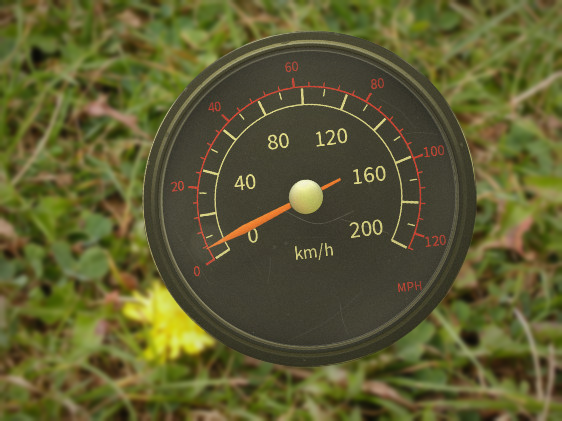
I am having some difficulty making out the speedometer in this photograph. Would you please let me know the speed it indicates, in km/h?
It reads 5 km/h
